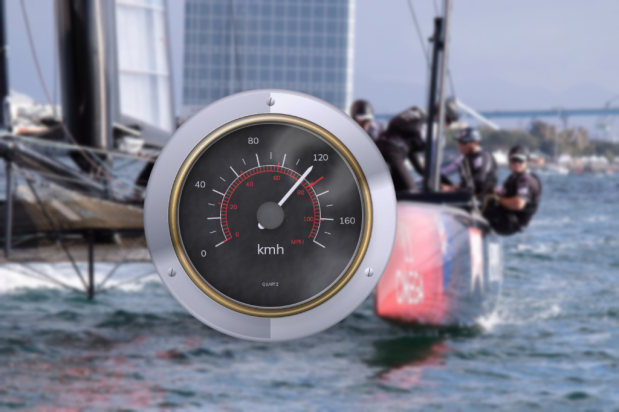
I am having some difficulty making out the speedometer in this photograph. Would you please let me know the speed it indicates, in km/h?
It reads 120 km/h
